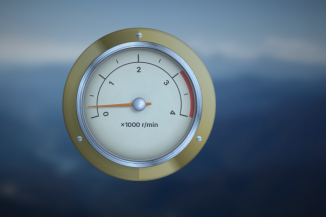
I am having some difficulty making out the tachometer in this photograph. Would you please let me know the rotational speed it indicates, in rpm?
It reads 250 rpm
